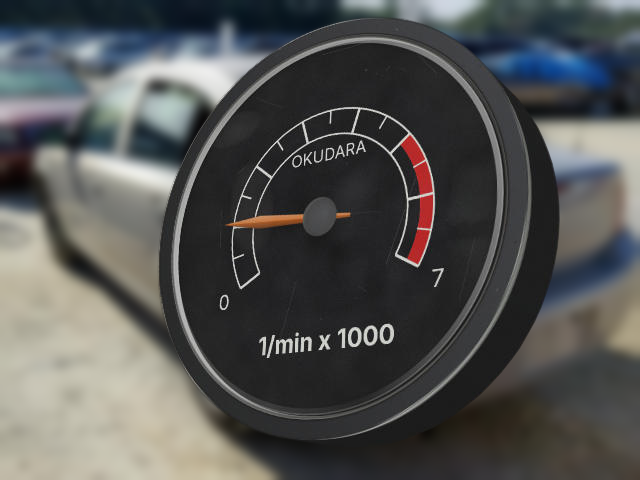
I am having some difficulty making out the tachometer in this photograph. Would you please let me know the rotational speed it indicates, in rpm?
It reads 1000 rpm
